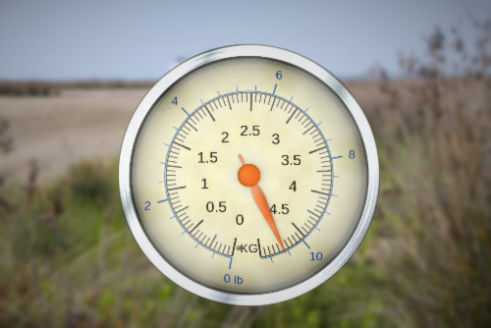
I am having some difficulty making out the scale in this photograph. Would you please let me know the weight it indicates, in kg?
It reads 4.75 kg
